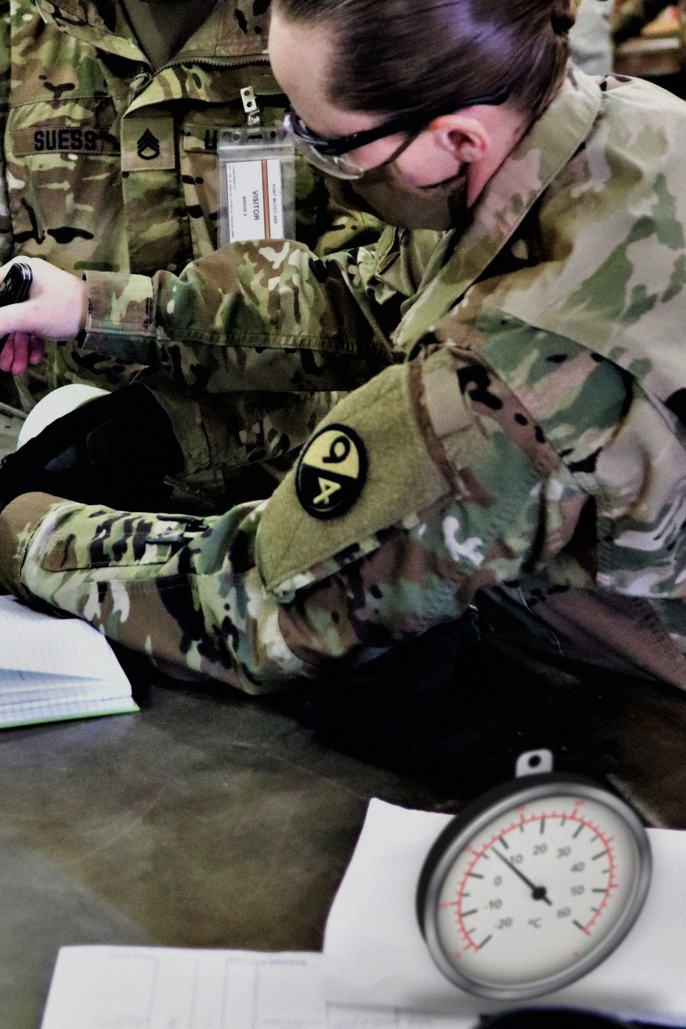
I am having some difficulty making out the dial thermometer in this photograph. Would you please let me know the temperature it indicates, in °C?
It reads 7.5 °C
